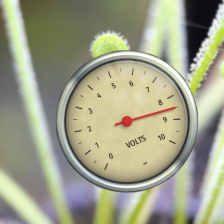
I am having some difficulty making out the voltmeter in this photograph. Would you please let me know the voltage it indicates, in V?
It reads 8.5 V
